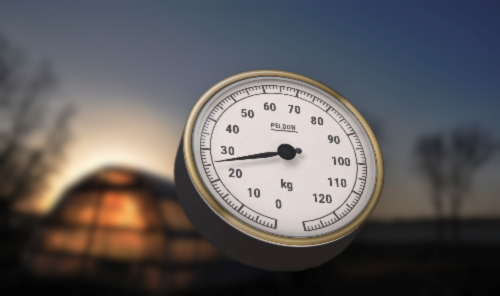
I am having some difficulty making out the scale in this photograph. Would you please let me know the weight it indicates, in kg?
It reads 25 kg
